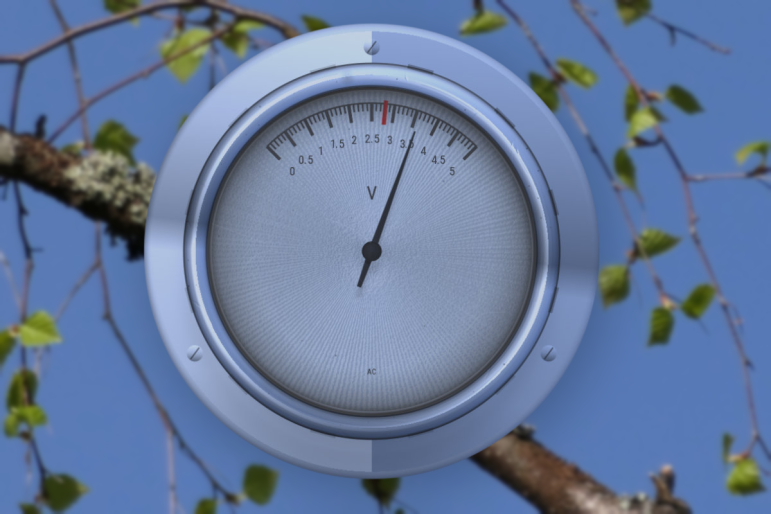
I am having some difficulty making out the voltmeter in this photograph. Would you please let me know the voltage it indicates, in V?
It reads 3.6 V
